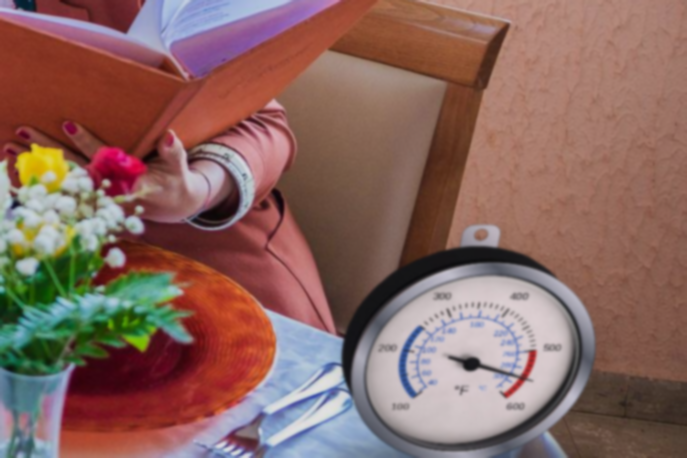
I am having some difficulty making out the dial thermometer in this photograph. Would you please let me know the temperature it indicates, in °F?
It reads 550 °F
